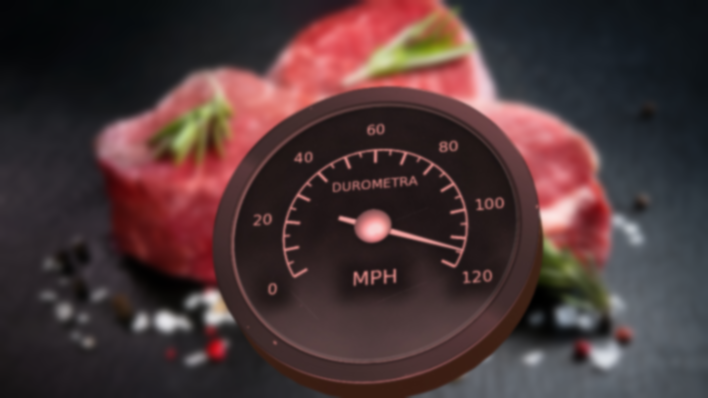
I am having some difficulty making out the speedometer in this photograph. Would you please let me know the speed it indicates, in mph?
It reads 115 mph
